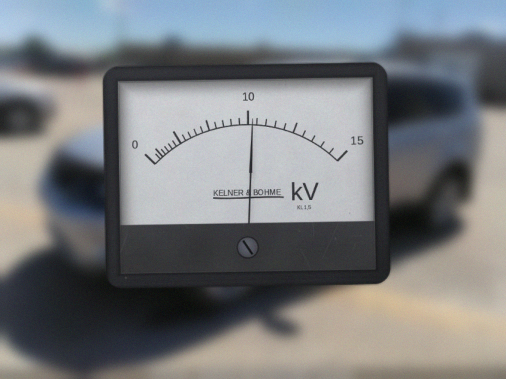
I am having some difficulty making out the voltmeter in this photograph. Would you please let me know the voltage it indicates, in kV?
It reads 10.25 kV
